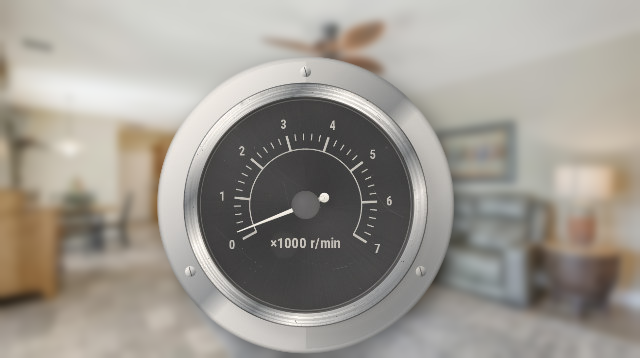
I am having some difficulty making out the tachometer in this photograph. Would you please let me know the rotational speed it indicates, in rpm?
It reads 200 rpm
